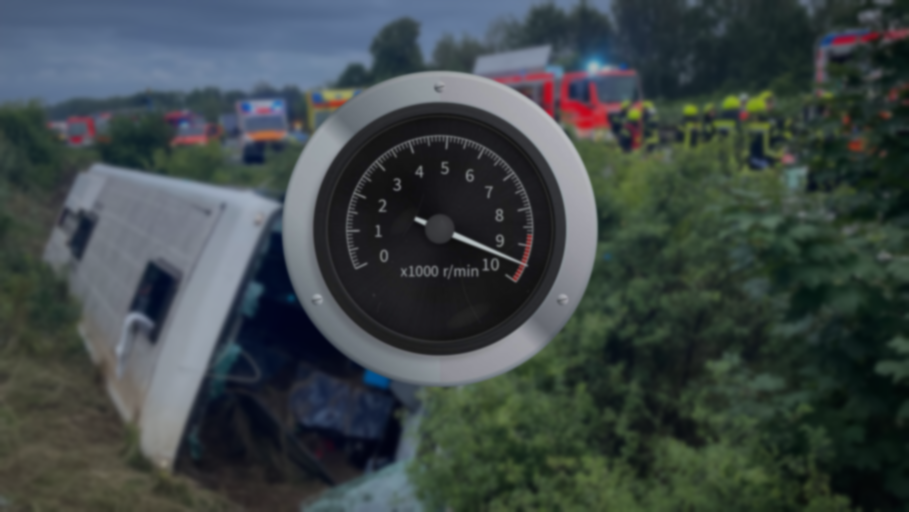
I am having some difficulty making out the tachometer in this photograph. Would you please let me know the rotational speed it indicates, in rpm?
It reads 9500 rpm
